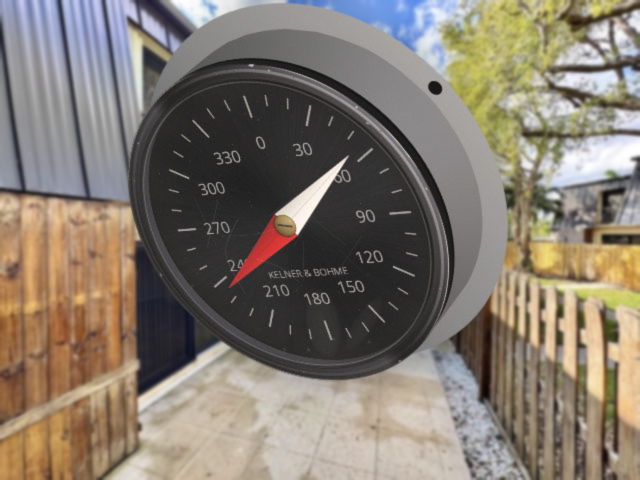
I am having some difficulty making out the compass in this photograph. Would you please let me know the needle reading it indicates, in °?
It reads 235 °
